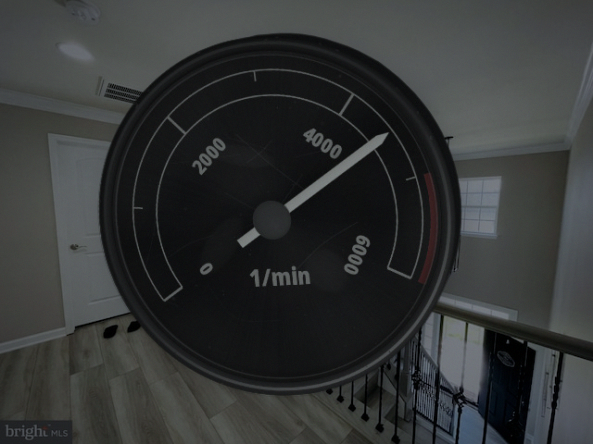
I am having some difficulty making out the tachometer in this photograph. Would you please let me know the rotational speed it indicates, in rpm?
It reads 4500 rpm
